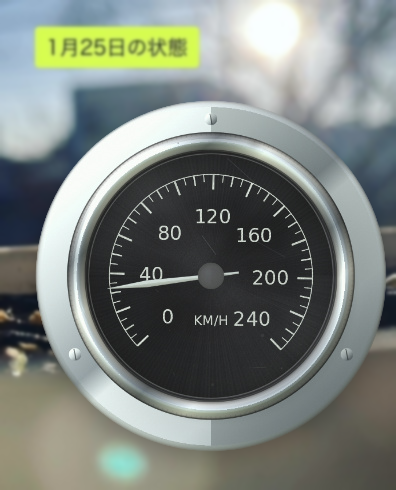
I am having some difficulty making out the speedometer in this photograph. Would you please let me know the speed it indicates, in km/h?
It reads 32.5 km/h
